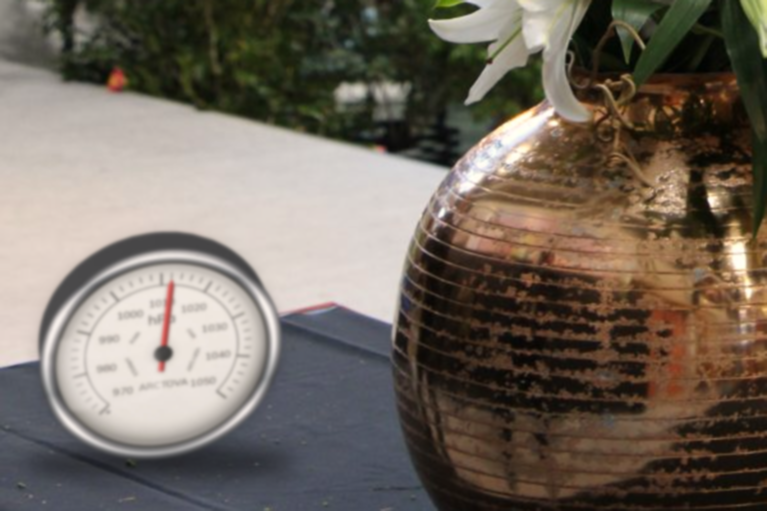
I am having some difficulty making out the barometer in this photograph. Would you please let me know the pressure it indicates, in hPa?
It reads 1012 hPa
